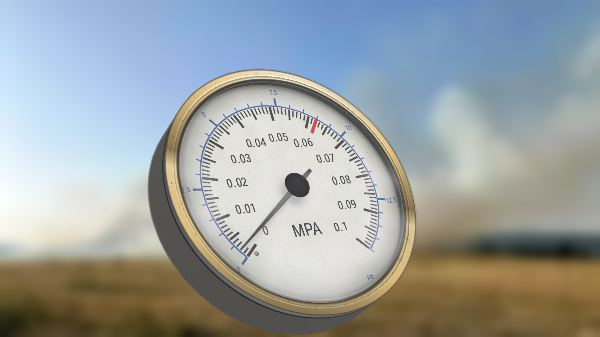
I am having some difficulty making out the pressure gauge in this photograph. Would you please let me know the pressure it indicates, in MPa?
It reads 0.002 MPa
